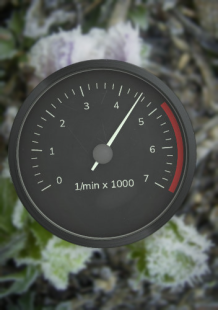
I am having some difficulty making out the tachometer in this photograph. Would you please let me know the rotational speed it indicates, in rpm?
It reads 4500 rpm
